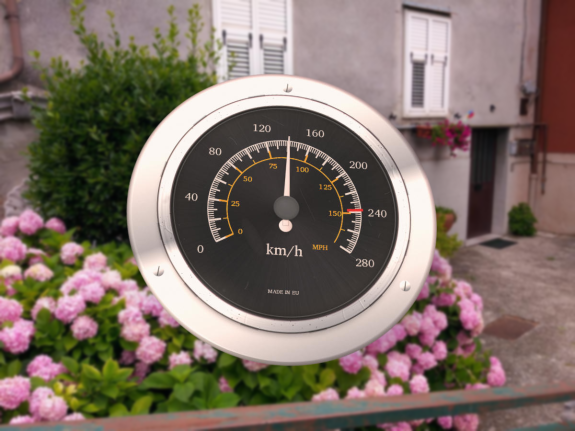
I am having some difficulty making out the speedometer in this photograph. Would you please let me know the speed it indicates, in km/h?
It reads 140 km/h
